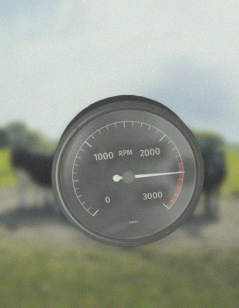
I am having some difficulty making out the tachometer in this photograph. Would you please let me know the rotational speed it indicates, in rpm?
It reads 2500 rpm
